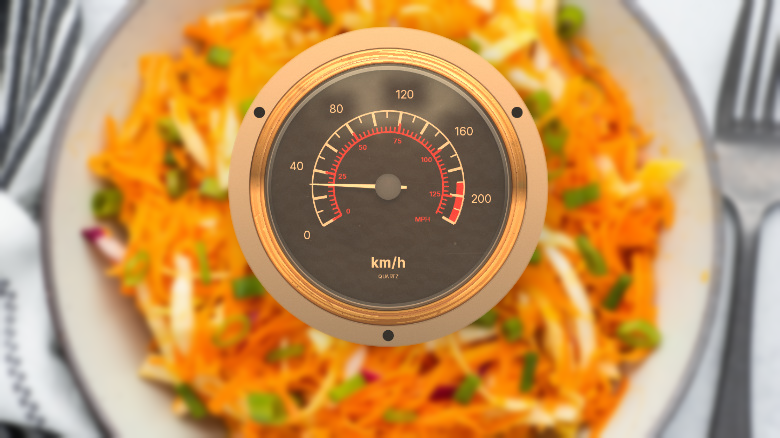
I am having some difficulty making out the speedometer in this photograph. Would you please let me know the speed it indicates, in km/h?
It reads 30 km/h
